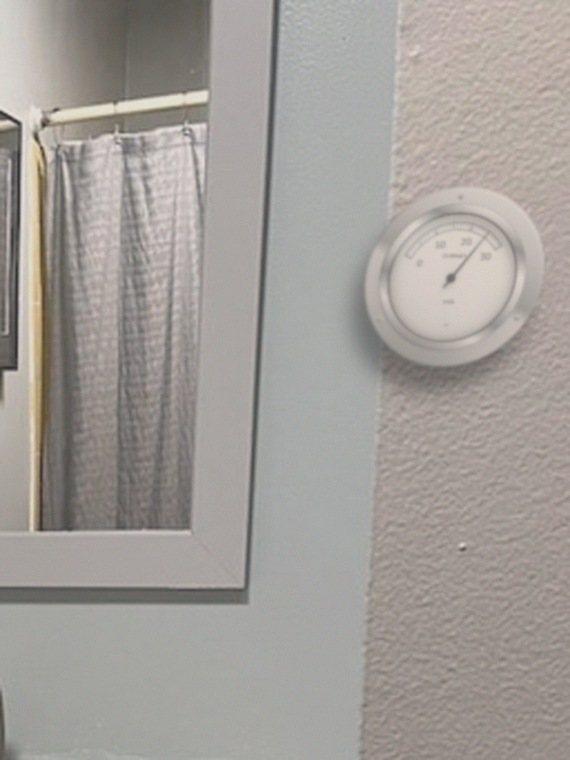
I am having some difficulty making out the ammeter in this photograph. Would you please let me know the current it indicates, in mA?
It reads 25 mA
